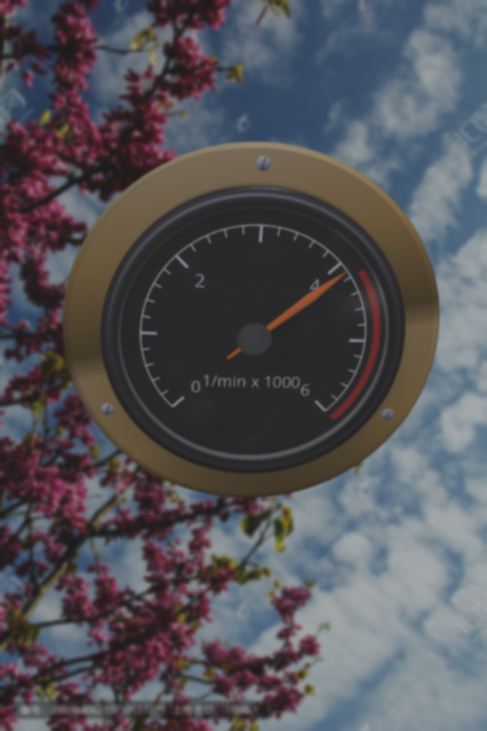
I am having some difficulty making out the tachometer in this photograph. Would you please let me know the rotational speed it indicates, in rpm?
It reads 4100 rpm
